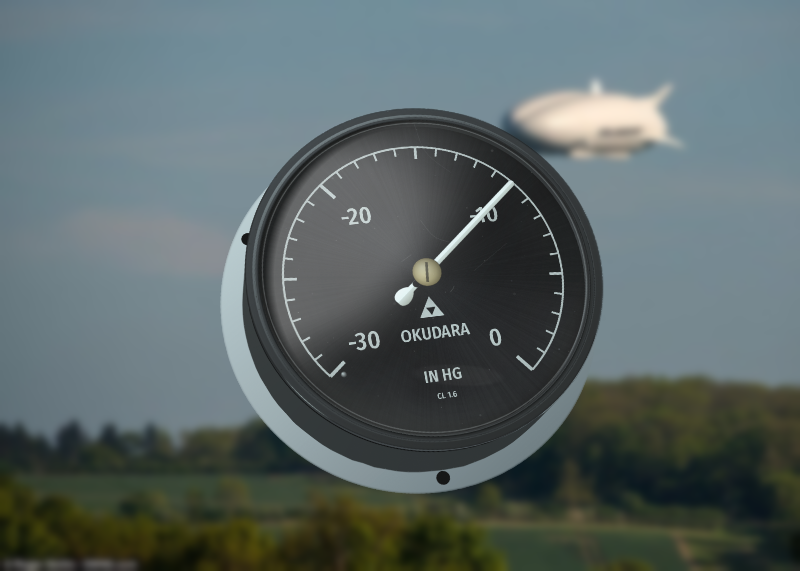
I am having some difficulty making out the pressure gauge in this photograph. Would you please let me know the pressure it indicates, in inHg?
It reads -10 inHg
